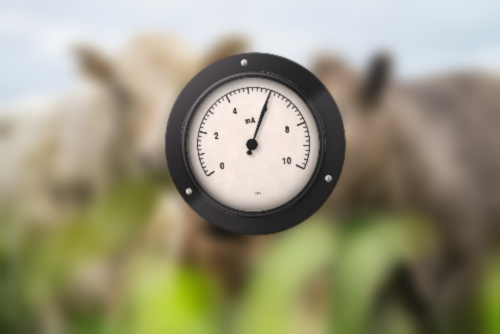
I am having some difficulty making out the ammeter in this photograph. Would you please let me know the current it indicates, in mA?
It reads 6 mA
